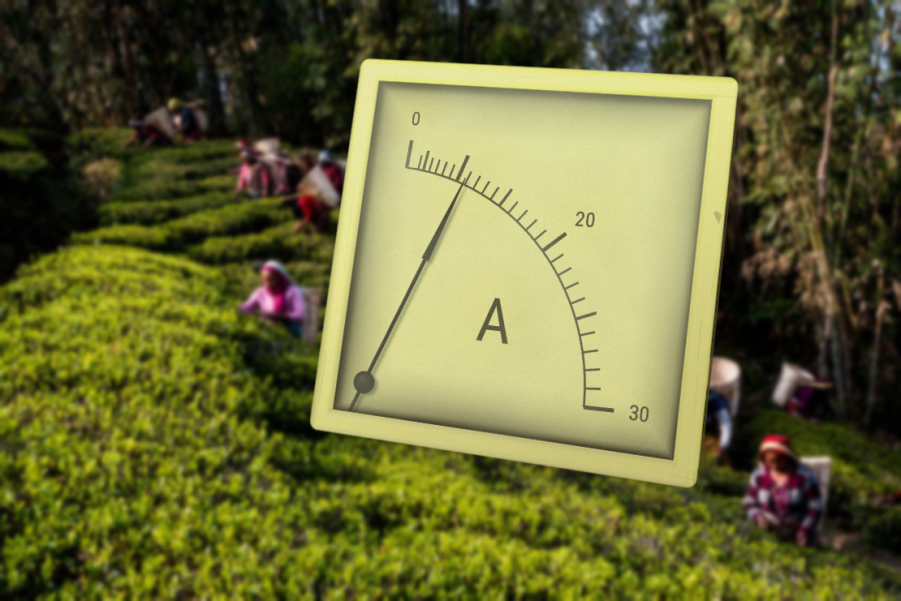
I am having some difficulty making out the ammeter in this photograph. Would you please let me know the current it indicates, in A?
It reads 11 A
